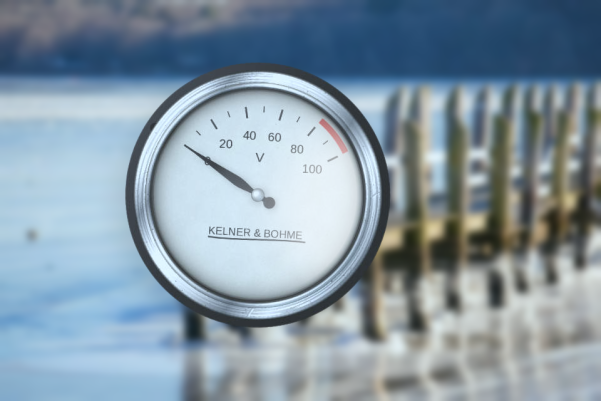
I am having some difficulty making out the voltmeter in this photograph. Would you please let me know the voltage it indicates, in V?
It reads 0 V
